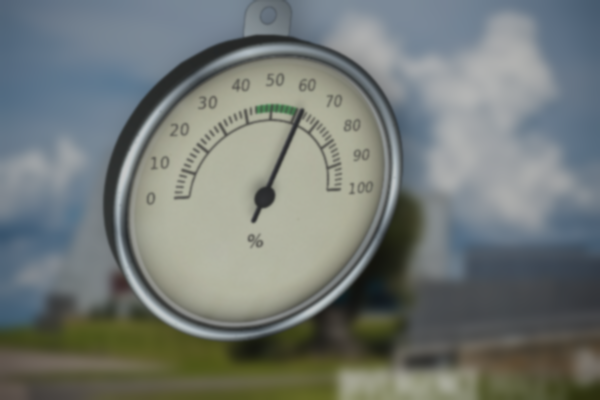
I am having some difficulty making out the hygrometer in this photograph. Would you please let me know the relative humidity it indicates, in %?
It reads 60 %
